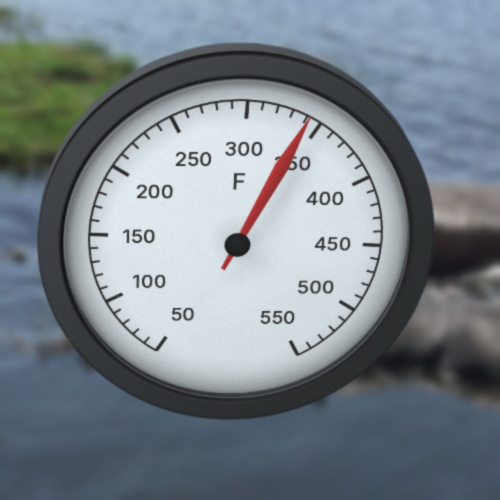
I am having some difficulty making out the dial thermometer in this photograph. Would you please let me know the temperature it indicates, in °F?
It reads 340 °F
